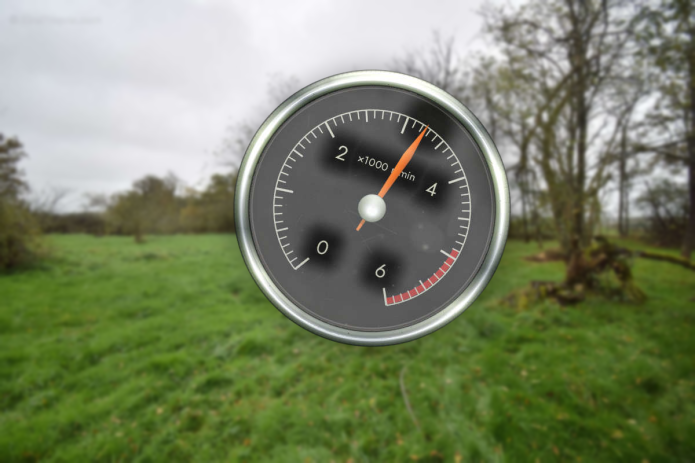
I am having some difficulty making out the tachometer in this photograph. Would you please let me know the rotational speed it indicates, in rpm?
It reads 3250 rpm
